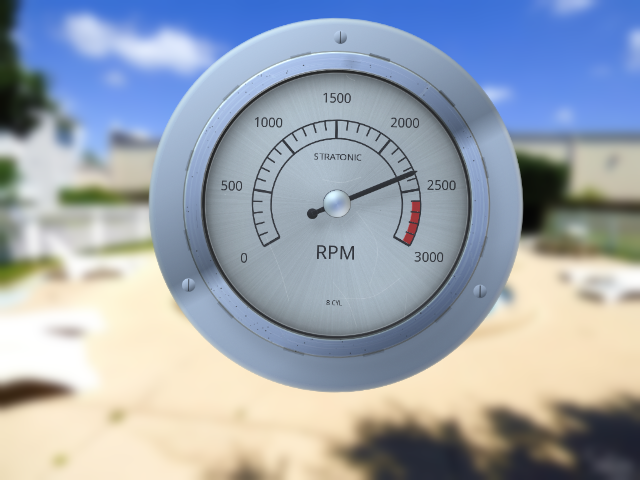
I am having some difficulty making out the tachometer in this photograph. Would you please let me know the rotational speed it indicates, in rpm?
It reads 2350 rpm
